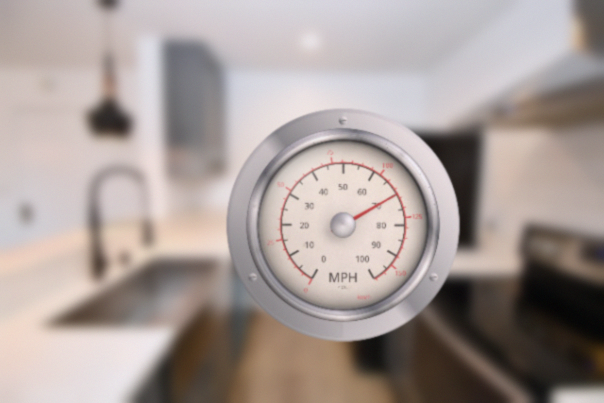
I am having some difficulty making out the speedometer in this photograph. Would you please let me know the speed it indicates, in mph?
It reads 70 mph
